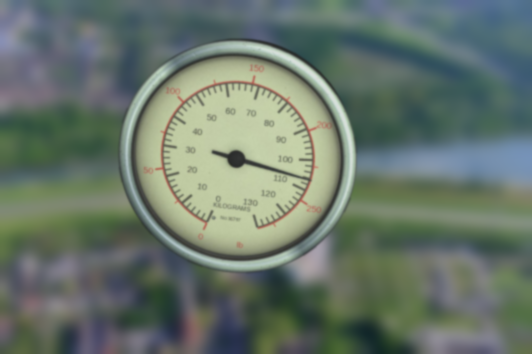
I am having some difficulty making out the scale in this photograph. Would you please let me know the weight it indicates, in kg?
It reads 106 kg
